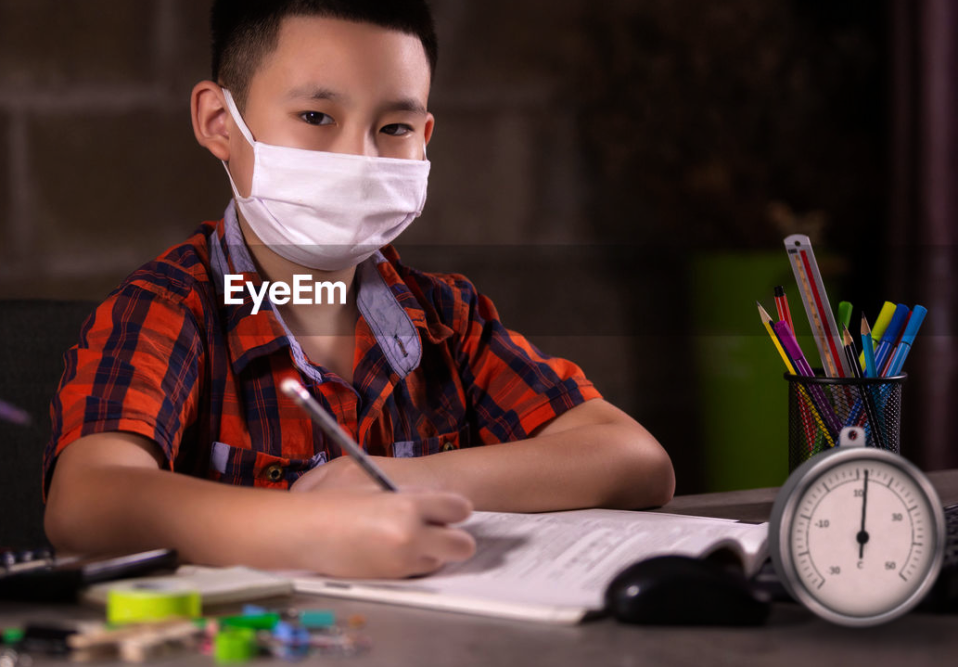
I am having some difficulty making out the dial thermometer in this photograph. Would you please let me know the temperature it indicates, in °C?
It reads 12 °C
